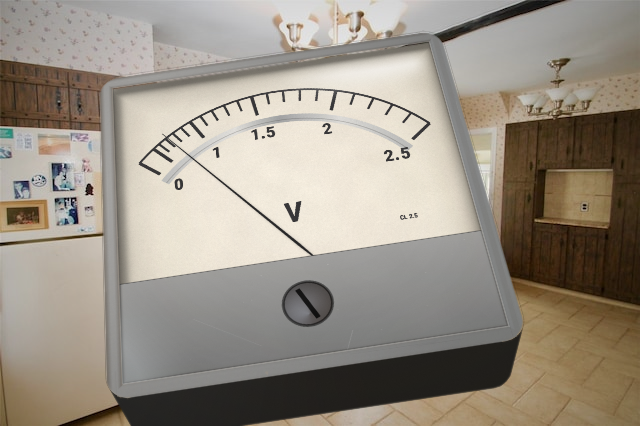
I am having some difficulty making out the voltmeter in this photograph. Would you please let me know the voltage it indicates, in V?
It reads 0.7 V
